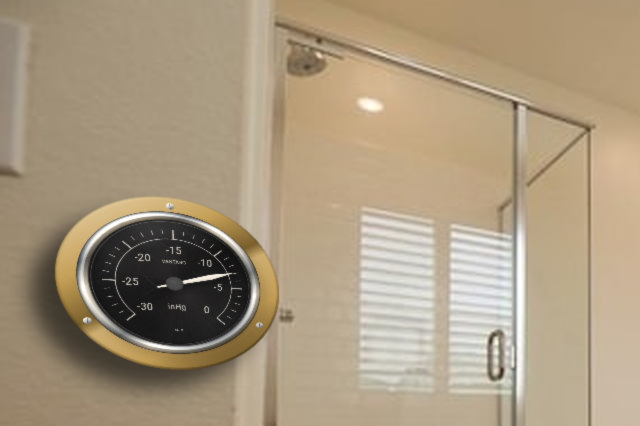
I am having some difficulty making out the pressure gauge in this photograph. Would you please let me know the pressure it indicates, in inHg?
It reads -7 inHg
